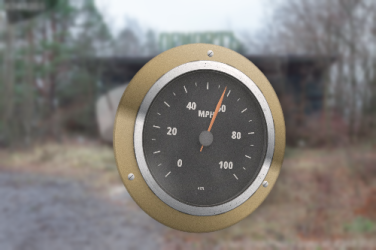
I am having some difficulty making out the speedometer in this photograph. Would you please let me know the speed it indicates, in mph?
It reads 57.5 mph
